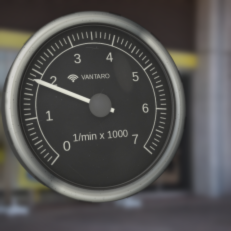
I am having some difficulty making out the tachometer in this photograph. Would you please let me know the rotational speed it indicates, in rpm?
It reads 1800 rpm
